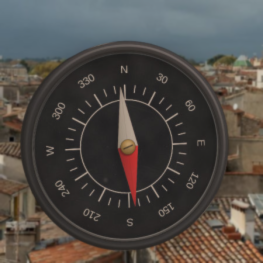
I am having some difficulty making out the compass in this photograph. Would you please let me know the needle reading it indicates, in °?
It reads 175 °
